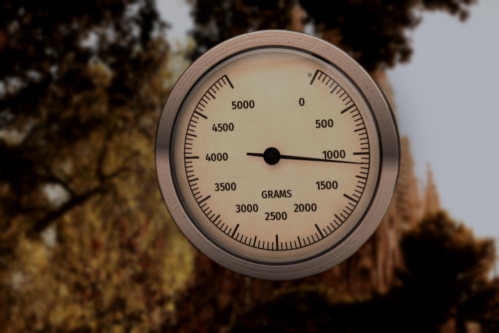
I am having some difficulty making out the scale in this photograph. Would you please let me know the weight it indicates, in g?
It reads 1100 g
